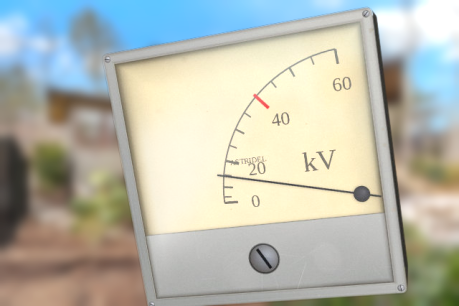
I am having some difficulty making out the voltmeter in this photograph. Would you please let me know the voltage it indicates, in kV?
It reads 15 kV
